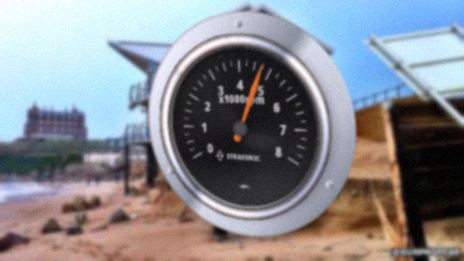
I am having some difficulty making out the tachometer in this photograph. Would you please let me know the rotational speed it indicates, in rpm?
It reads 4750 rpm
